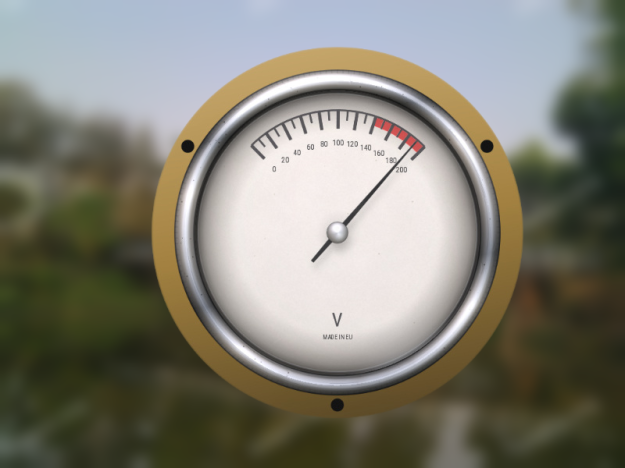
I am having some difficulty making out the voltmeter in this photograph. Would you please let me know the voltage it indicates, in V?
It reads 190 V
